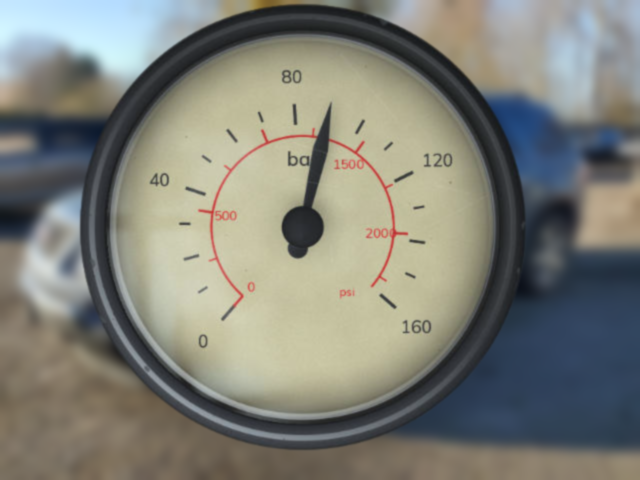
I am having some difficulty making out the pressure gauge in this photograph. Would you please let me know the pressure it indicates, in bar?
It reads 90 bar
